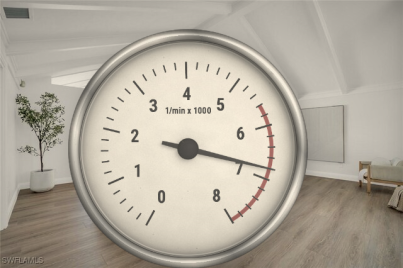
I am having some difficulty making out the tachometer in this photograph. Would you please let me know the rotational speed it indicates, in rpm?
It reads 6800 rpm
